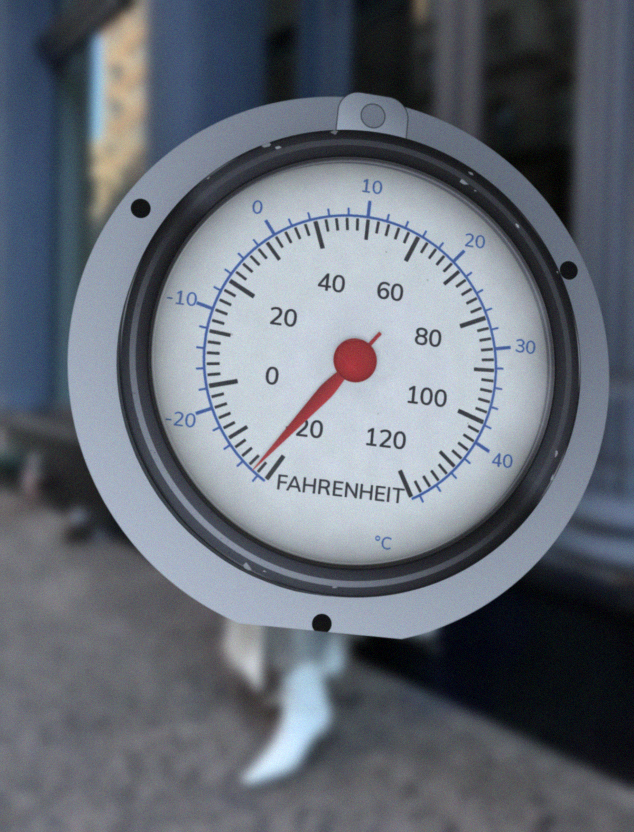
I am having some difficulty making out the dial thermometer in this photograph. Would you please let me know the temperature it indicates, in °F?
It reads -17 °F
